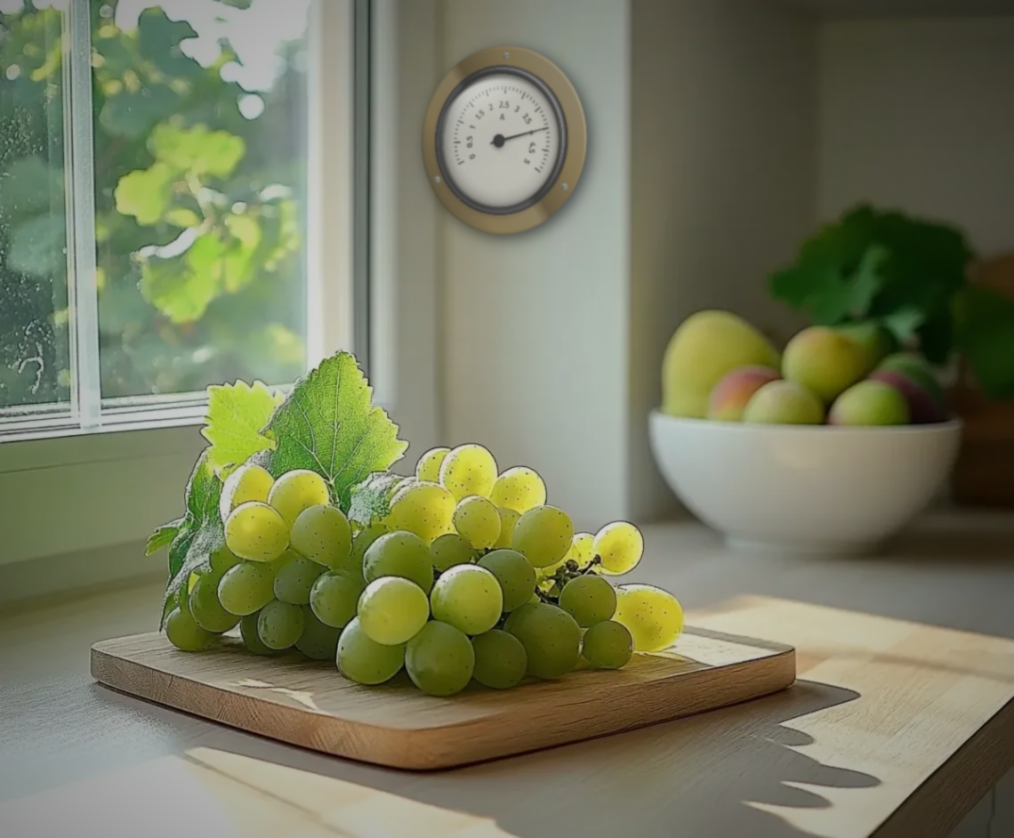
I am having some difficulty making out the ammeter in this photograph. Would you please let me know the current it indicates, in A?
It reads 4 A
